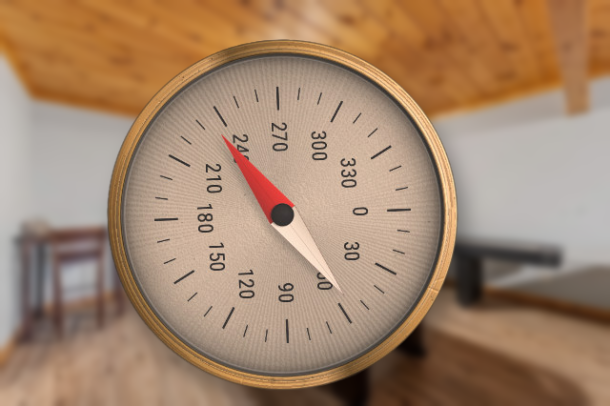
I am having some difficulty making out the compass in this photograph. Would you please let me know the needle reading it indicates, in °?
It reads 235 °
